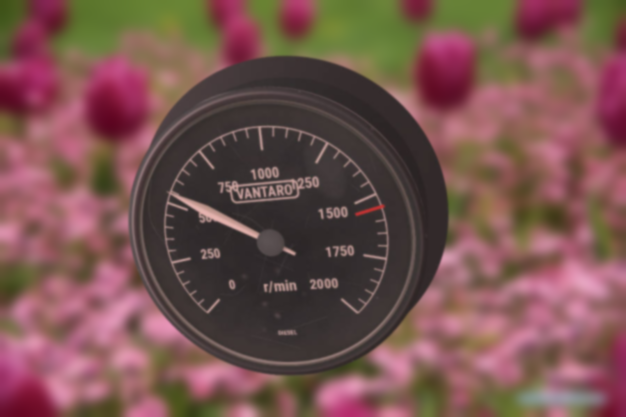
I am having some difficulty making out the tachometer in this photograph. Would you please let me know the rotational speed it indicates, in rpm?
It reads 550 rpm
